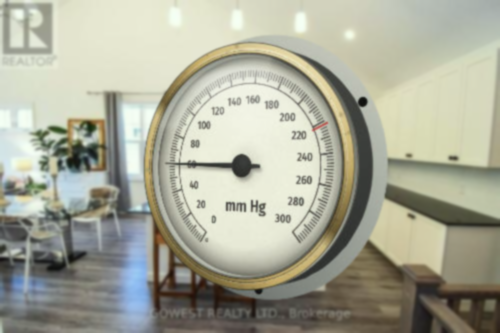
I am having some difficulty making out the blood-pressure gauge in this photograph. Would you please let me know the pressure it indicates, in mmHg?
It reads 60 mmHg
